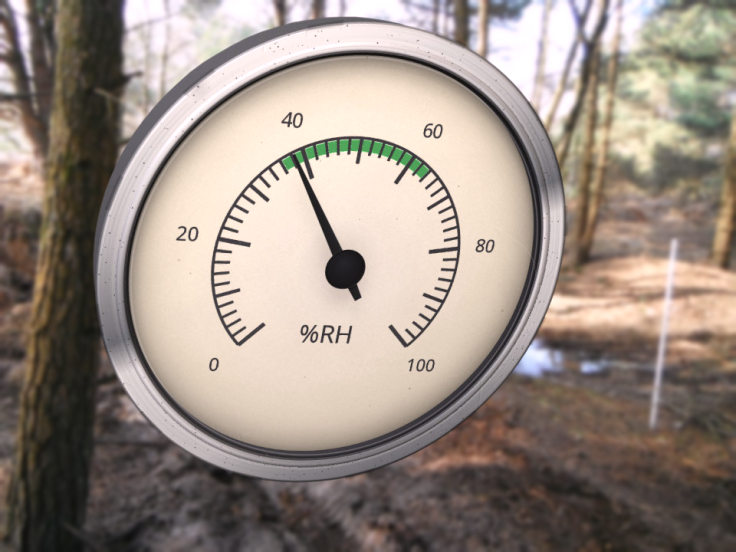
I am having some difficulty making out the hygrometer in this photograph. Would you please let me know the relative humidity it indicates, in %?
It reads 38 %
